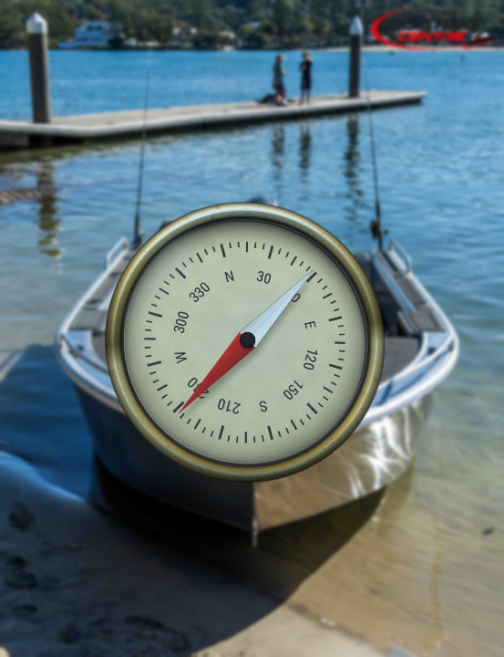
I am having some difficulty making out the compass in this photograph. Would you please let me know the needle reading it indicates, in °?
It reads 237.5 °
